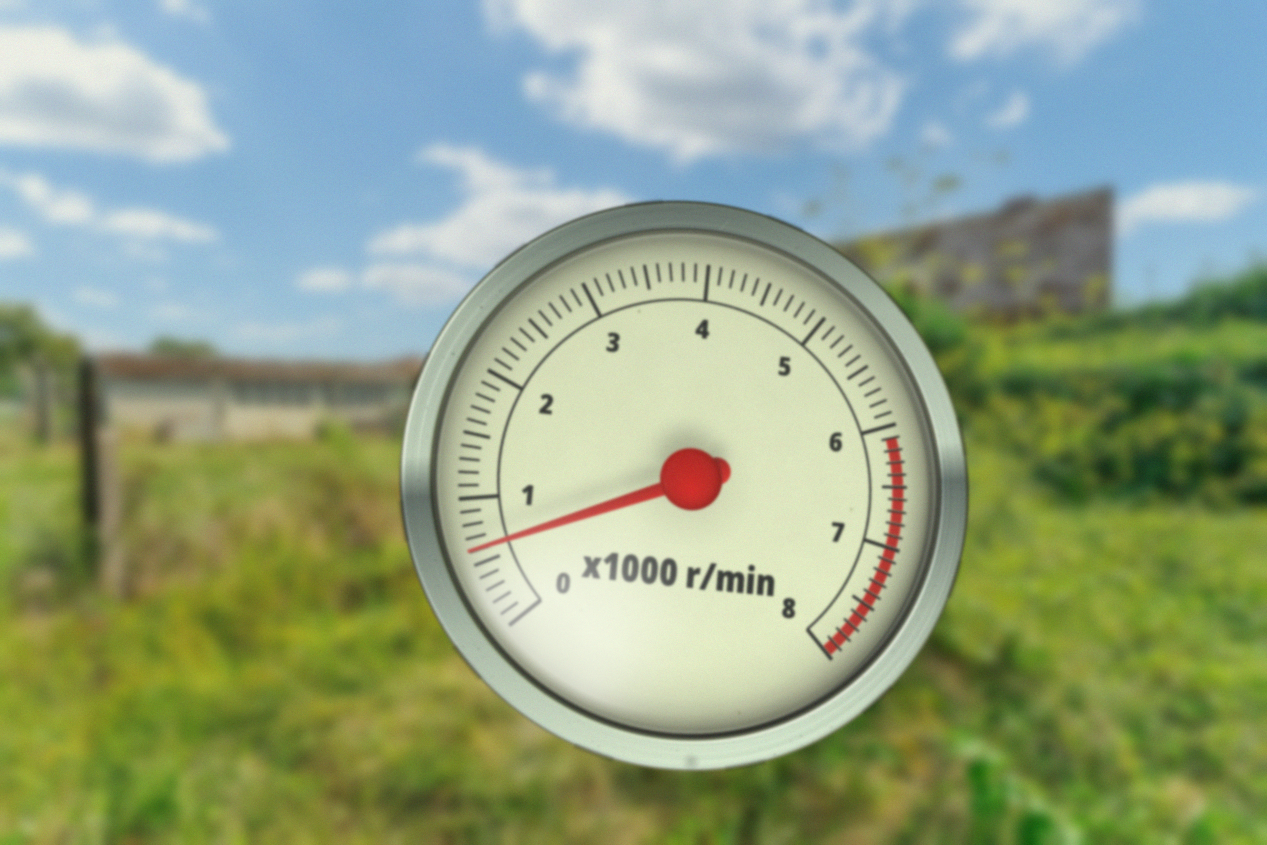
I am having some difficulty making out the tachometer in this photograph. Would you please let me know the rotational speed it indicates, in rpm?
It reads 600 rpm
